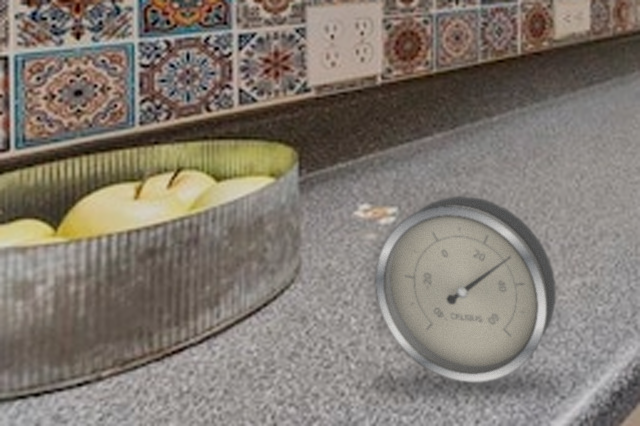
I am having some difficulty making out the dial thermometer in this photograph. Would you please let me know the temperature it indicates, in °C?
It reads 30 °C
